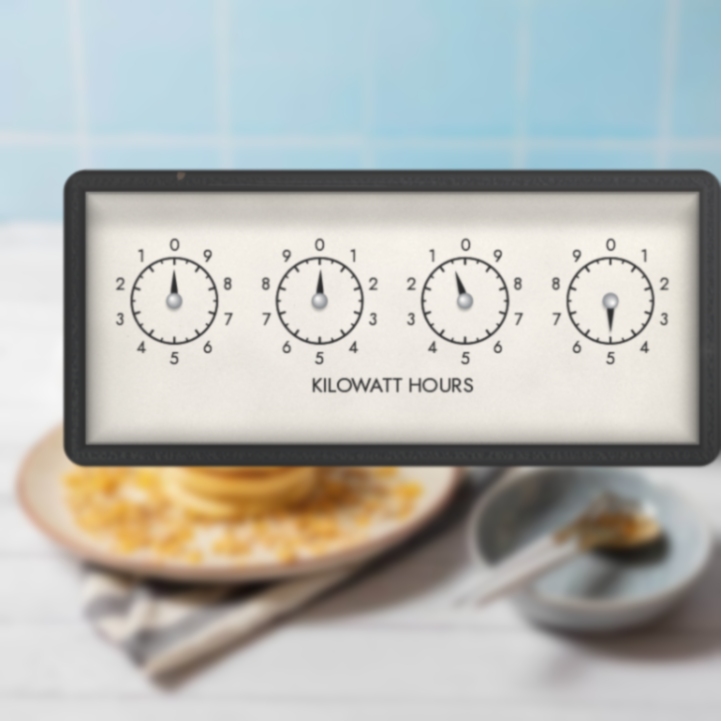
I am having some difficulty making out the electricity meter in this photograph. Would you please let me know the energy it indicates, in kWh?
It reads 5 kWh
